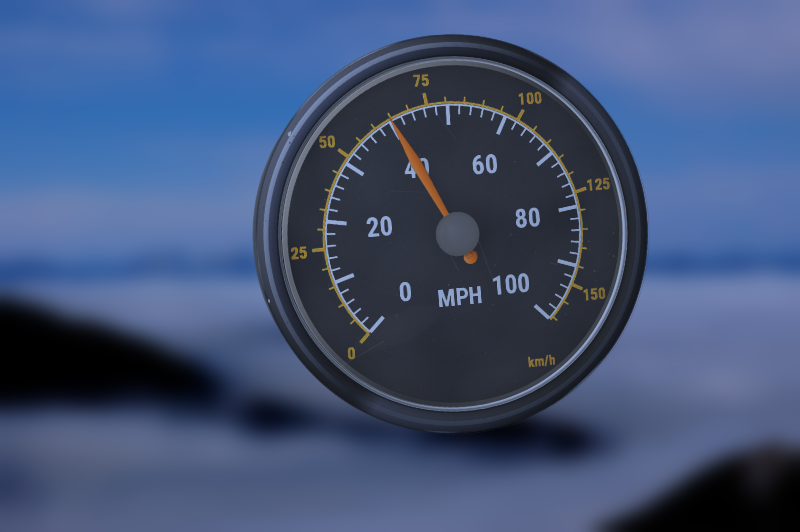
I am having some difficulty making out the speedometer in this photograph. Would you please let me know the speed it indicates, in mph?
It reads 40 mph
